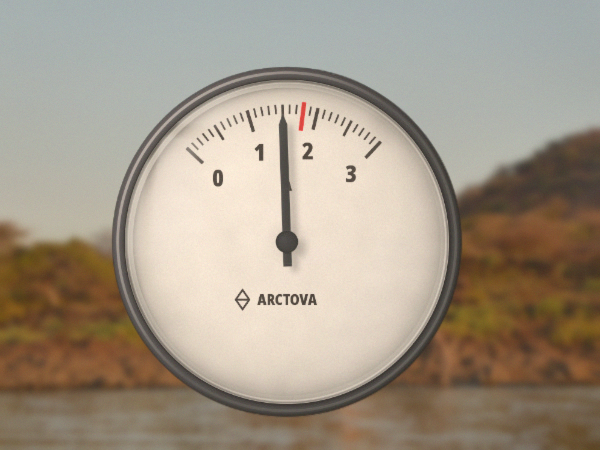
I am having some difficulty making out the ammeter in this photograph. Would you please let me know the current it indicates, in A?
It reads 1.5 A
